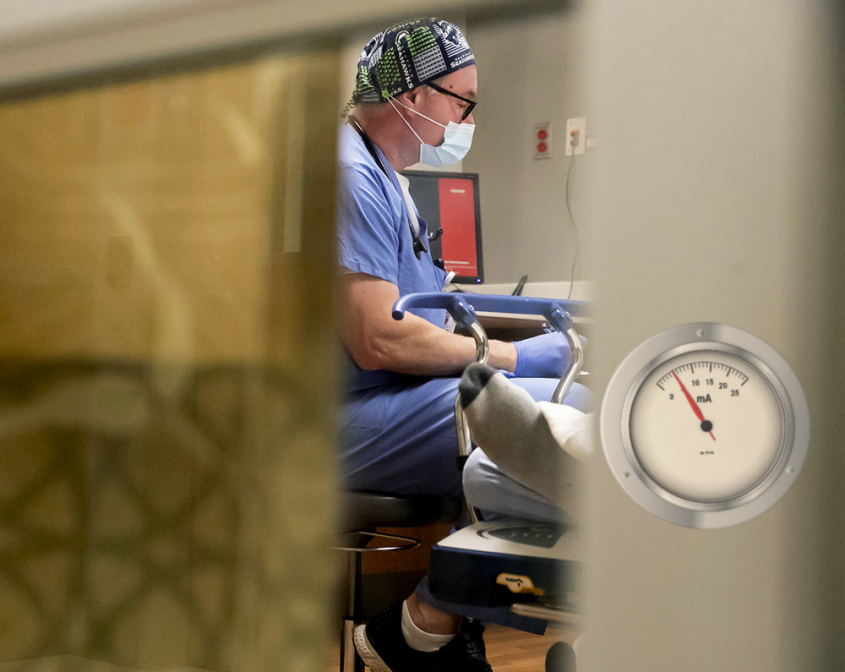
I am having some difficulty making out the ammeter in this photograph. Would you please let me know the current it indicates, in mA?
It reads 5 mA
